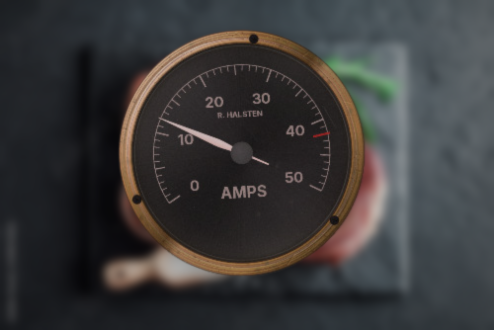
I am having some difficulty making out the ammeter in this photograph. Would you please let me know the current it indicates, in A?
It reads 12 A
